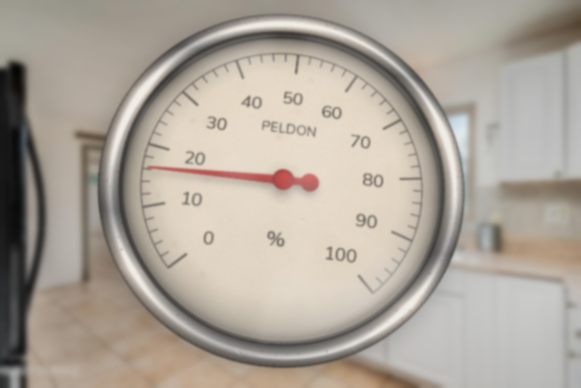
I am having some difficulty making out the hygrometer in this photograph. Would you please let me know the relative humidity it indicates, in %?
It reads 16 %
